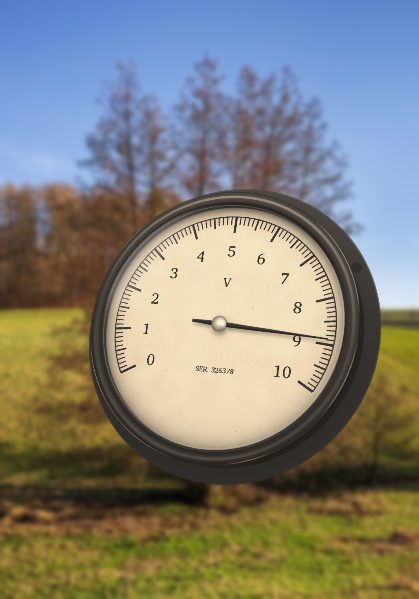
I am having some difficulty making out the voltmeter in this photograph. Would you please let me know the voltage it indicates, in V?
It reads 8.9 V
